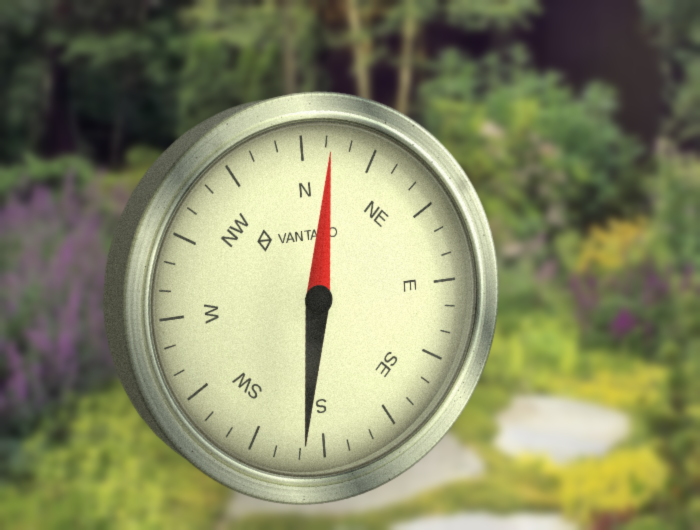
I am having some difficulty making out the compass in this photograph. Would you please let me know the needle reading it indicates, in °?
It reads 10 °
